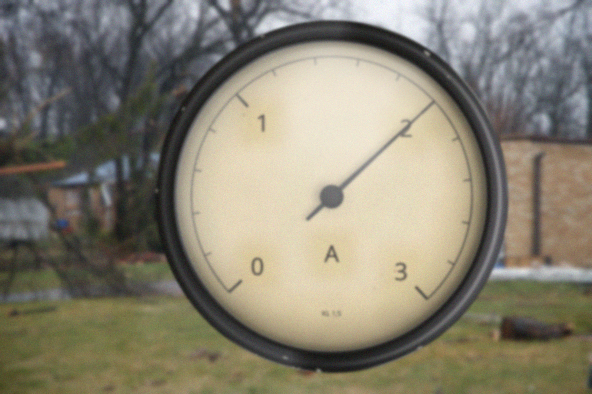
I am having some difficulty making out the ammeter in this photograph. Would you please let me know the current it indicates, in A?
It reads 2 A
